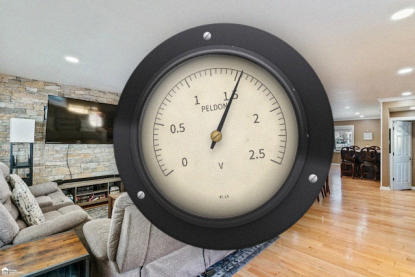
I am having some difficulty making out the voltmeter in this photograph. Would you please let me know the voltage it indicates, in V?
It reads 1.55 V
